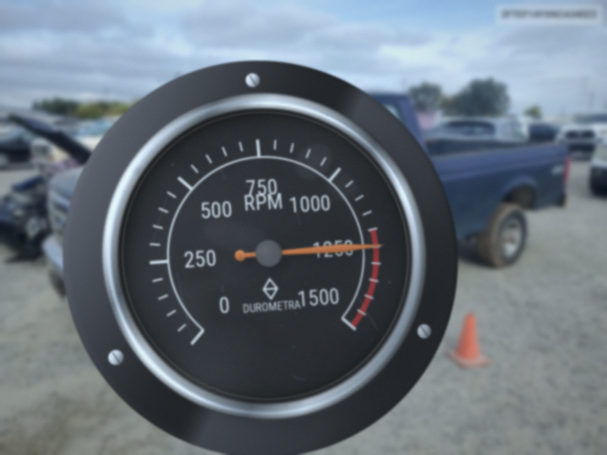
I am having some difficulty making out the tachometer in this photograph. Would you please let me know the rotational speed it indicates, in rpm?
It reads 1250 rpm
